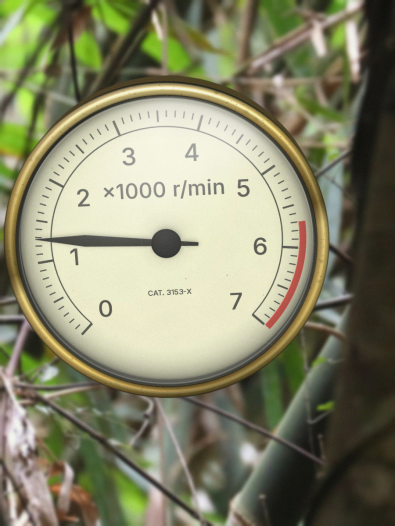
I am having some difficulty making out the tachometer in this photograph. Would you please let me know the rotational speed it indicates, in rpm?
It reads 1300 rpm
